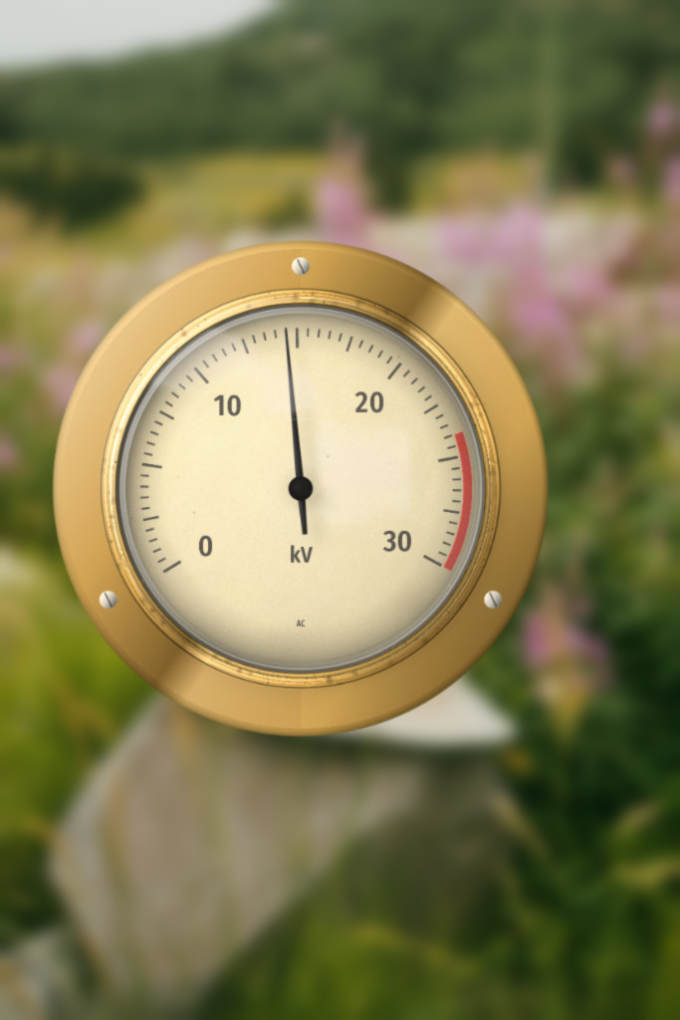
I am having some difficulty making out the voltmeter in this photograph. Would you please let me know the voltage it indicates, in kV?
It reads 14.5 kV
